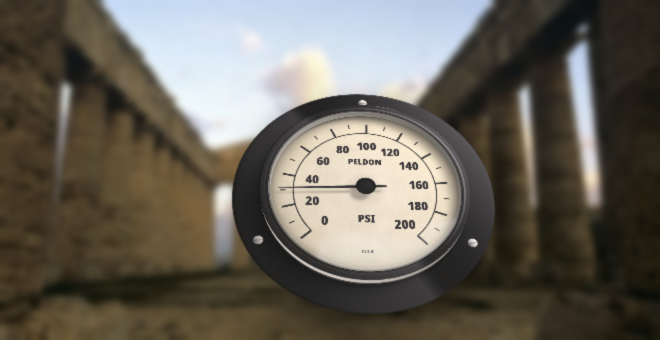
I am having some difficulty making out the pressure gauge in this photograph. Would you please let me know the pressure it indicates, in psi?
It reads 30 psi
